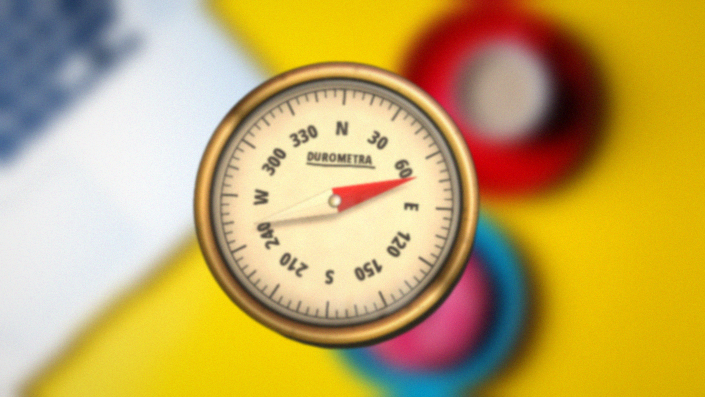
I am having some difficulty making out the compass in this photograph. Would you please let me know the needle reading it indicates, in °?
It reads 70 °
